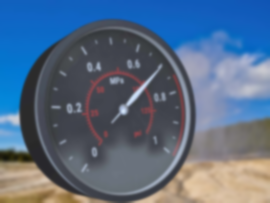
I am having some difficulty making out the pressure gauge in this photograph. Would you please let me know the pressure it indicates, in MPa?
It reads 0.7 MPa
